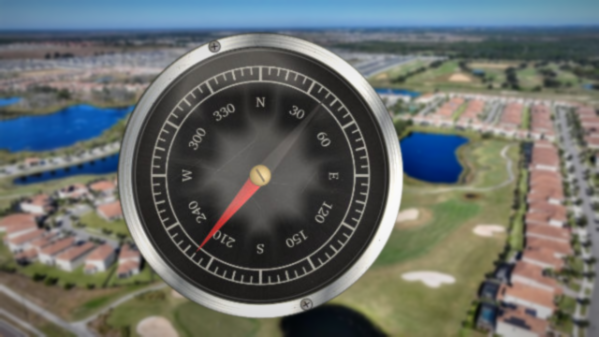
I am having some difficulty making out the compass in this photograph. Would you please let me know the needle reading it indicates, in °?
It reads 220 °
